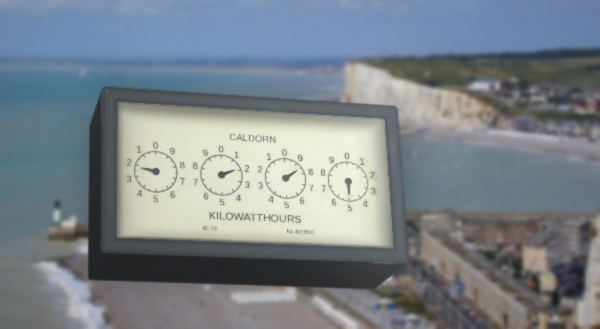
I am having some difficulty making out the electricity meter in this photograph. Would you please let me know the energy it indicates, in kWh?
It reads 2185 kWh
